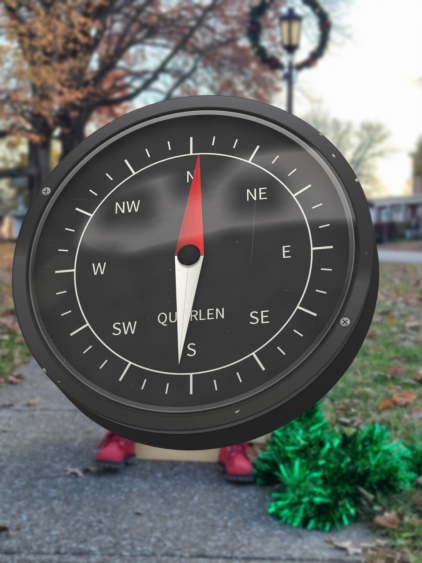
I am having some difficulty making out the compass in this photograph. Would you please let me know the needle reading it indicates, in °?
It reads 5 °
